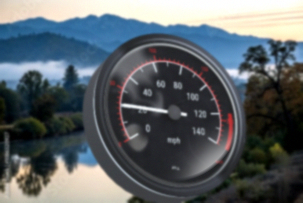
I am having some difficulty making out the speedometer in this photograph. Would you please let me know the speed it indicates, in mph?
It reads 20 mph
